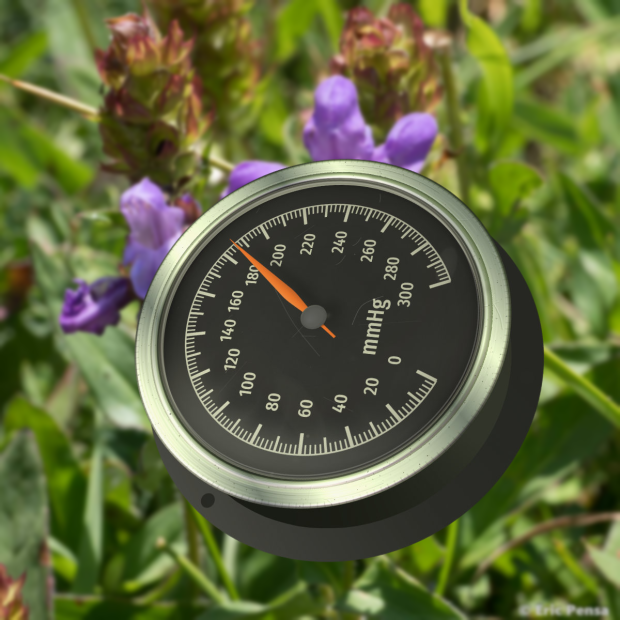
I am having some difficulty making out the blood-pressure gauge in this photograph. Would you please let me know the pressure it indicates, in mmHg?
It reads 186 mmHg
